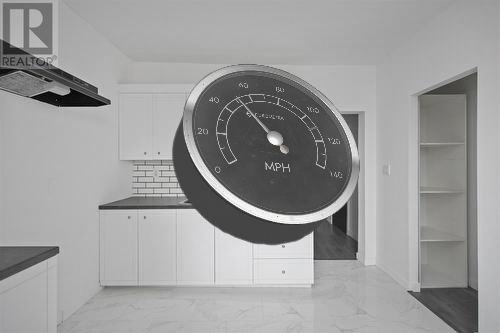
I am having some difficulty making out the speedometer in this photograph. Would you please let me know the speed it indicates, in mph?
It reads 50 mph
